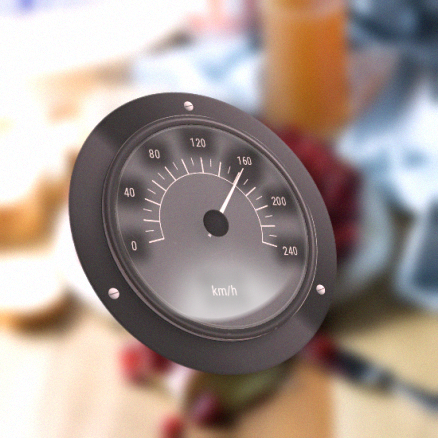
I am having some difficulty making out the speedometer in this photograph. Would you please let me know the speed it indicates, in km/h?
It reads 160 km/h
